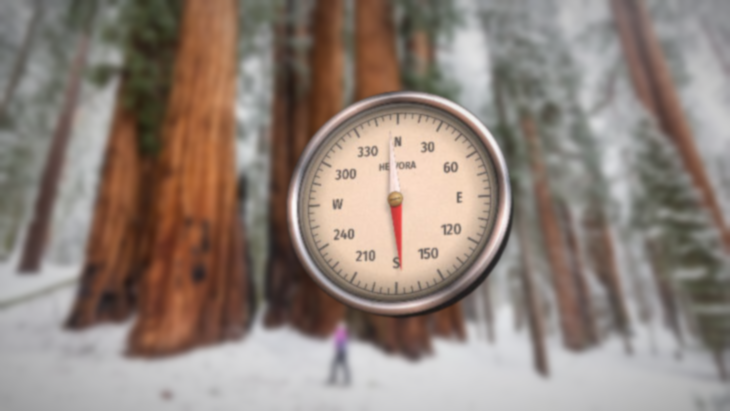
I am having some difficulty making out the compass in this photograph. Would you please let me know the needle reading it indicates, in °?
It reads 175 °
